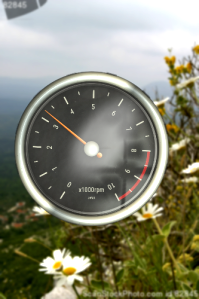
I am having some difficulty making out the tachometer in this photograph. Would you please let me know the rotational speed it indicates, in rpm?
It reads 3250 rpm
